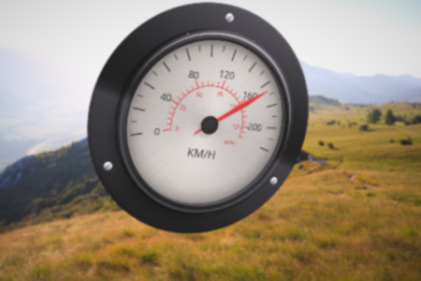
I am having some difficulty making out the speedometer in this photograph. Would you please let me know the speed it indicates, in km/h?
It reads 165 km/h
